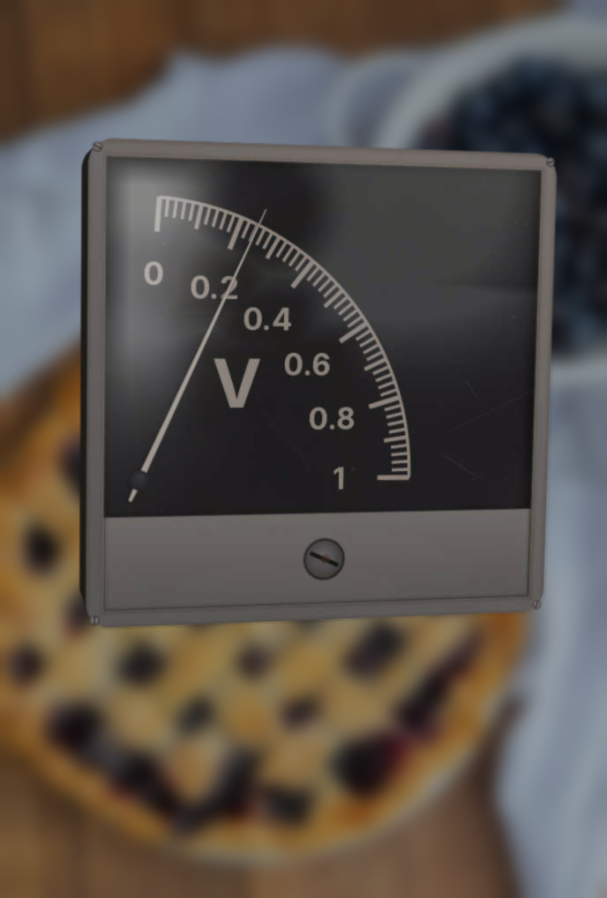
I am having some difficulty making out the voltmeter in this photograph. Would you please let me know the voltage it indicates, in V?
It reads 0.24 V
